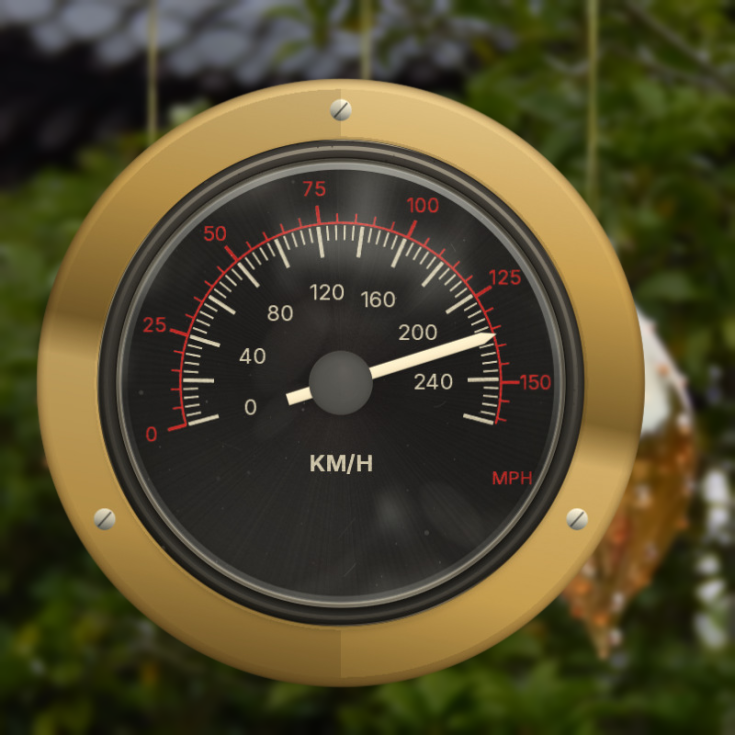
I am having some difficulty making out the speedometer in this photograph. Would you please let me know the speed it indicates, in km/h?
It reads 220 km/h
